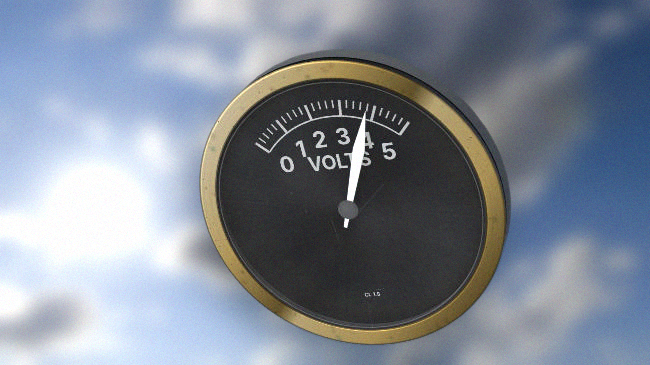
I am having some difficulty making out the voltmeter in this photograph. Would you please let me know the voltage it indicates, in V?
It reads 3.8 V
